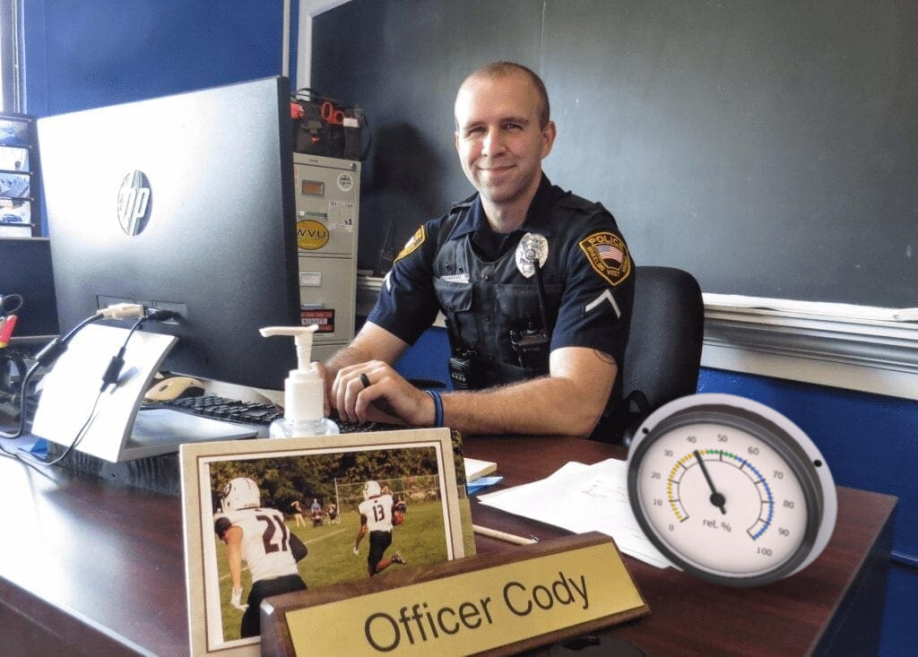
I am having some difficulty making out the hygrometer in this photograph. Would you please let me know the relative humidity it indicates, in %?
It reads 40 %
